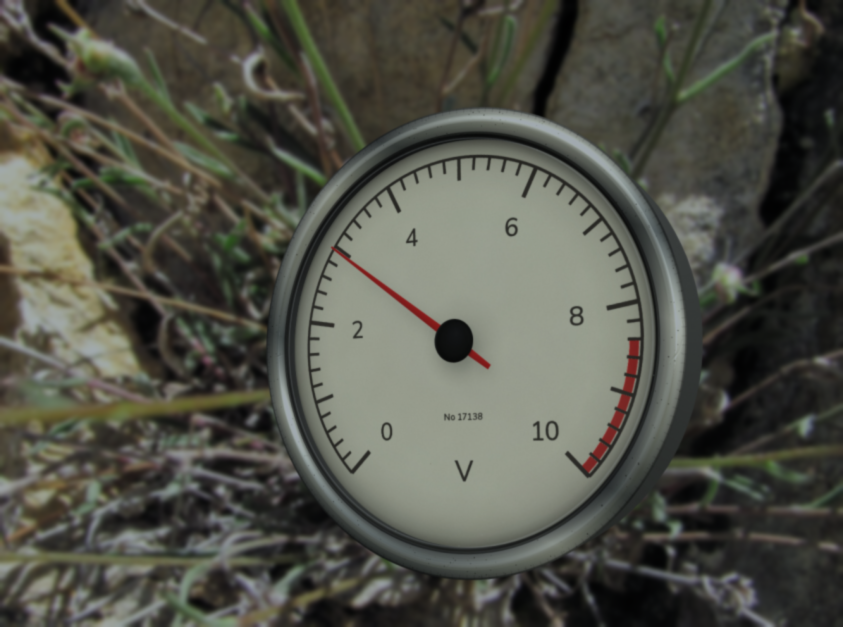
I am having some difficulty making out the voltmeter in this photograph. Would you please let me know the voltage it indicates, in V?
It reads 3 V
